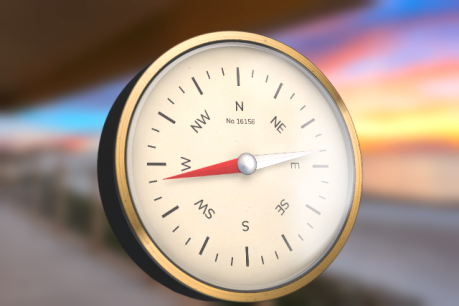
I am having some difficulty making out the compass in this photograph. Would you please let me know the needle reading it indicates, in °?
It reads 260 °
